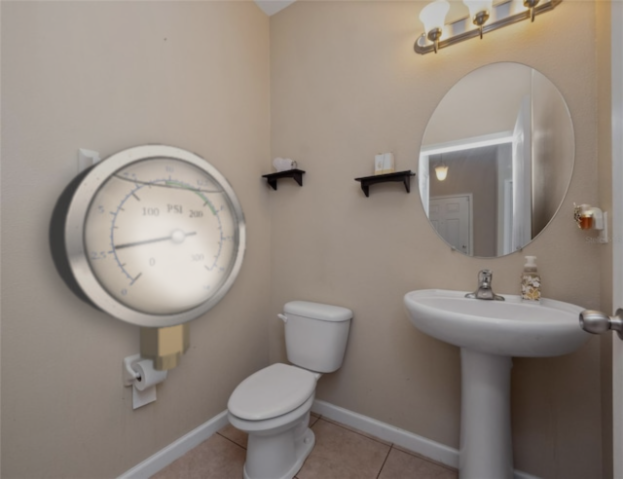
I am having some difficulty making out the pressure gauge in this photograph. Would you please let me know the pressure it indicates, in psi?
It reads 40 psi
